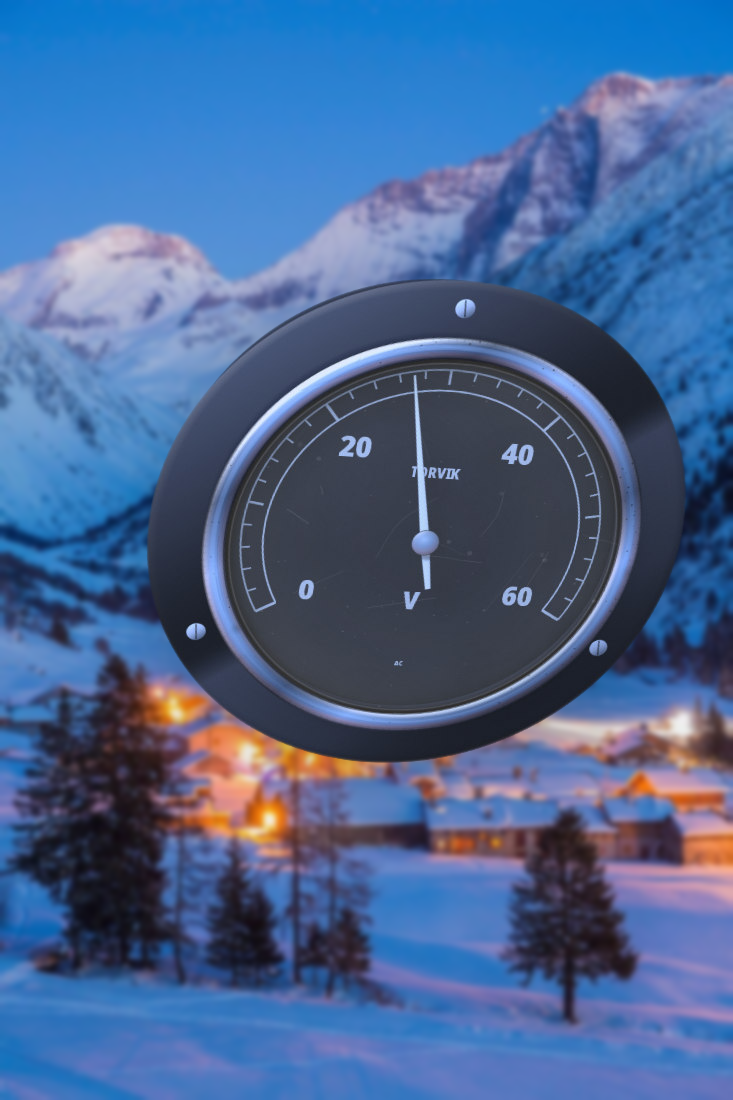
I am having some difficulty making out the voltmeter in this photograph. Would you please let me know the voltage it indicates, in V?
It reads 27 V
